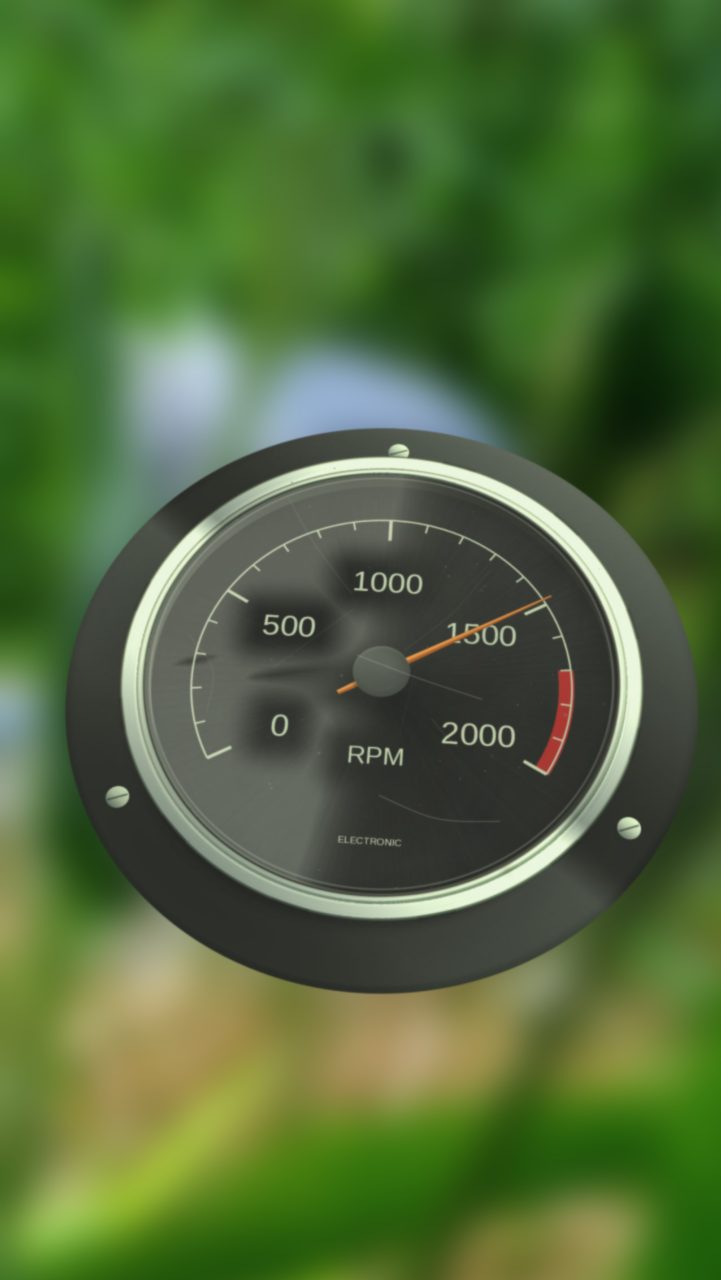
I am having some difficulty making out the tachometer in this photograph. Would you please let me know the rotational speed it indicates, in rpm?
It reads 1500 rpm
